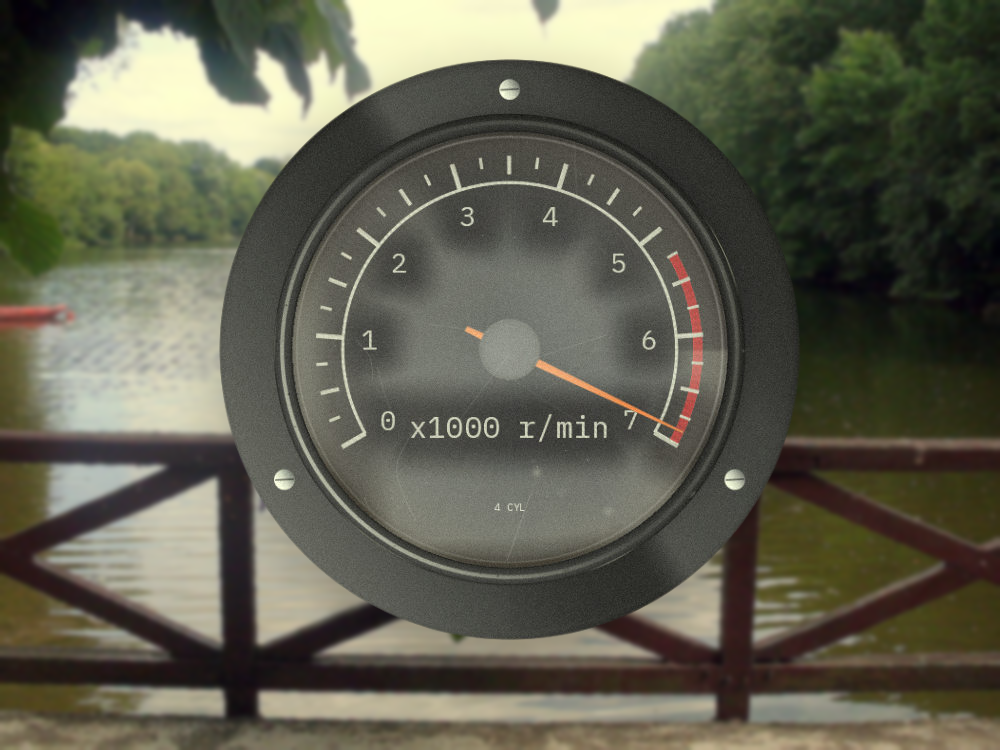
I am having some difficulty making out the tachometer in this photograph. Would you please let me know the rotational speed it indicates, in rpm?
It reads 6875 rpm
